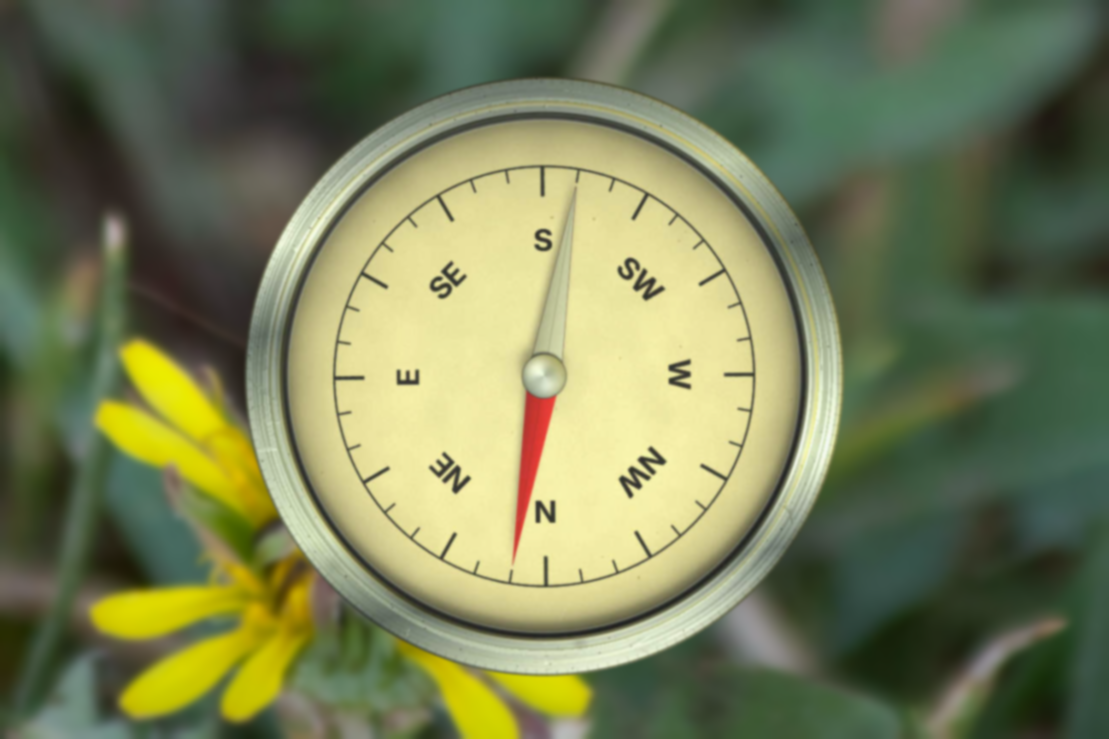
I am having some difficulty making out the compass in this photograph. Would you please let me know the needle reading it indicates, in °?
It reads 10 °
